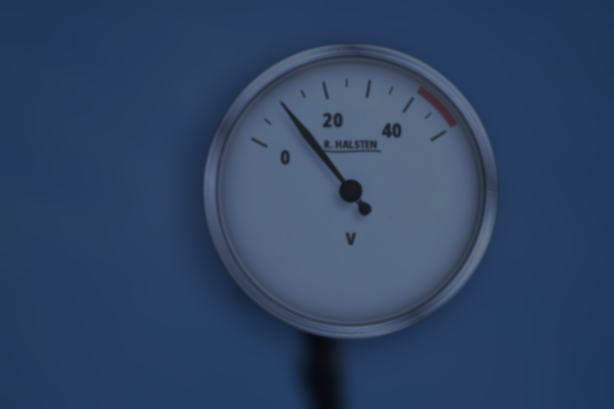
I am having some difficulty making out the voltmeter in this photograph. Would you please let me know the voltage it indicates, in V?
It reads 10 V
